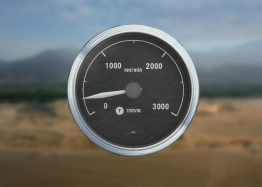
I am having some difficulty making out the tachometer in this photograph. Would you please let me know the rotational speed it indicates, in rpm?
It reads 250 rpm
